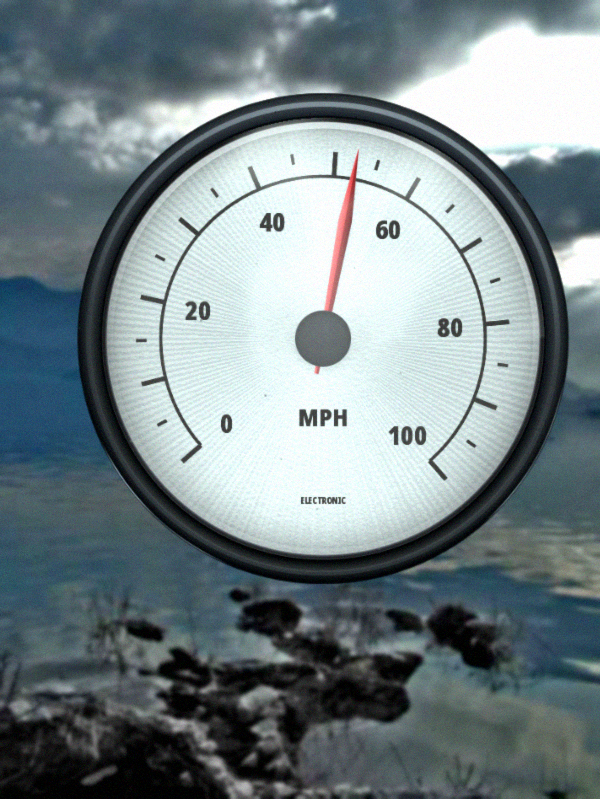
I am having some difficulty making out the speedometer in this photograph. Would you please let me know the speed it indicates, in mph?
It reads 52.5 mph
